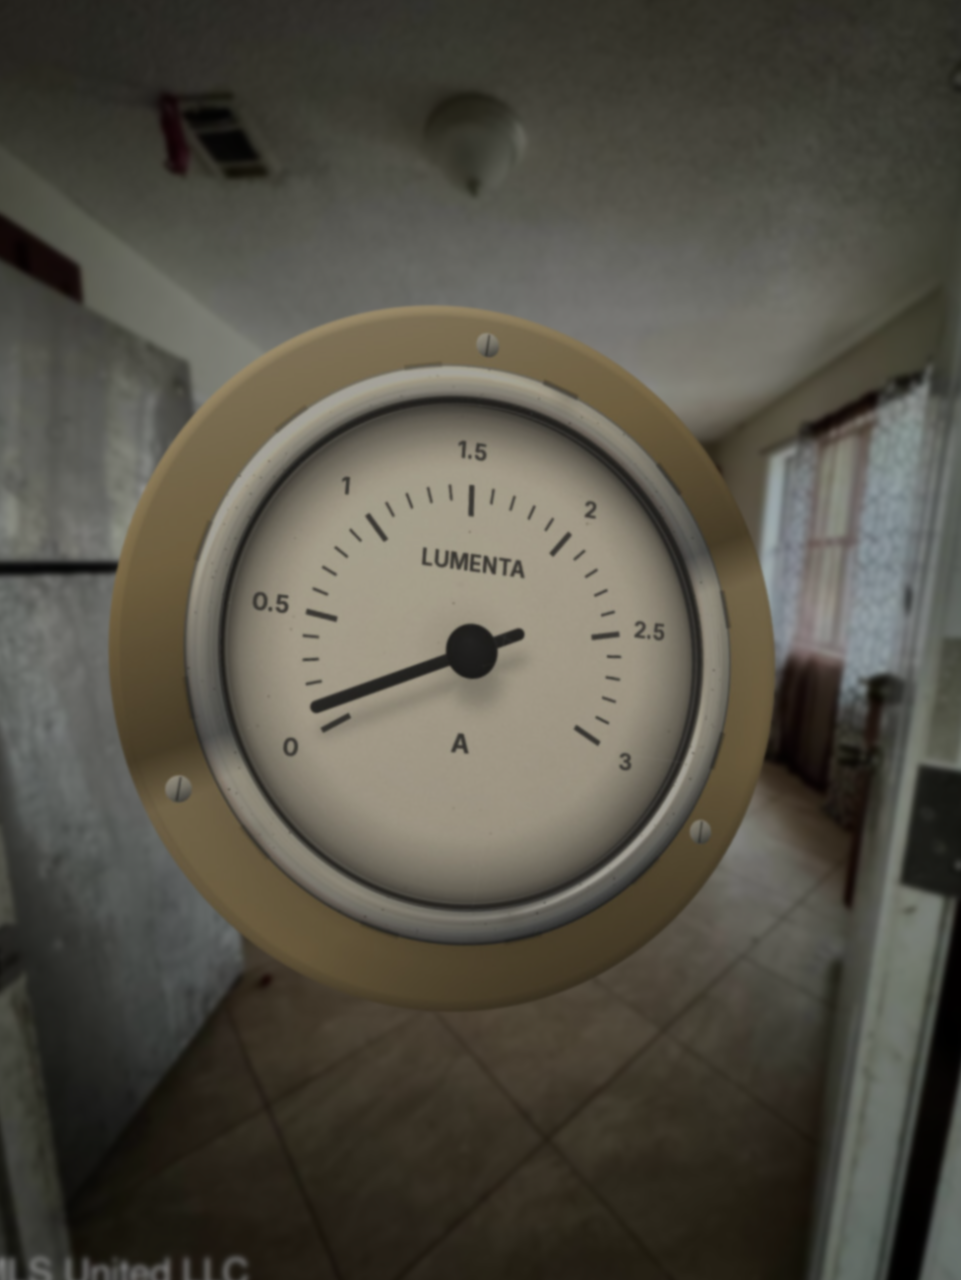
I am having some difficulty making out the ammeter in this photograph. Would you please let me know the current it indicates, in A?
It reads 0.1 A
